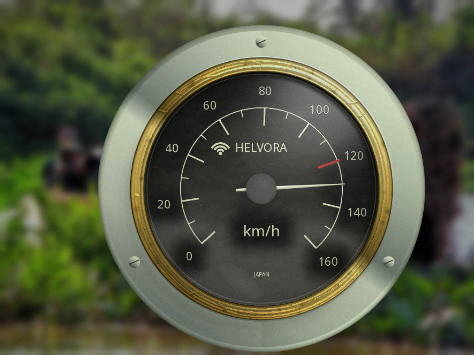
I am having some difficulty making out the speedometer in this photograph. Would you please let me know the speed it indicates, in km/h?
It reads 130 km/h
